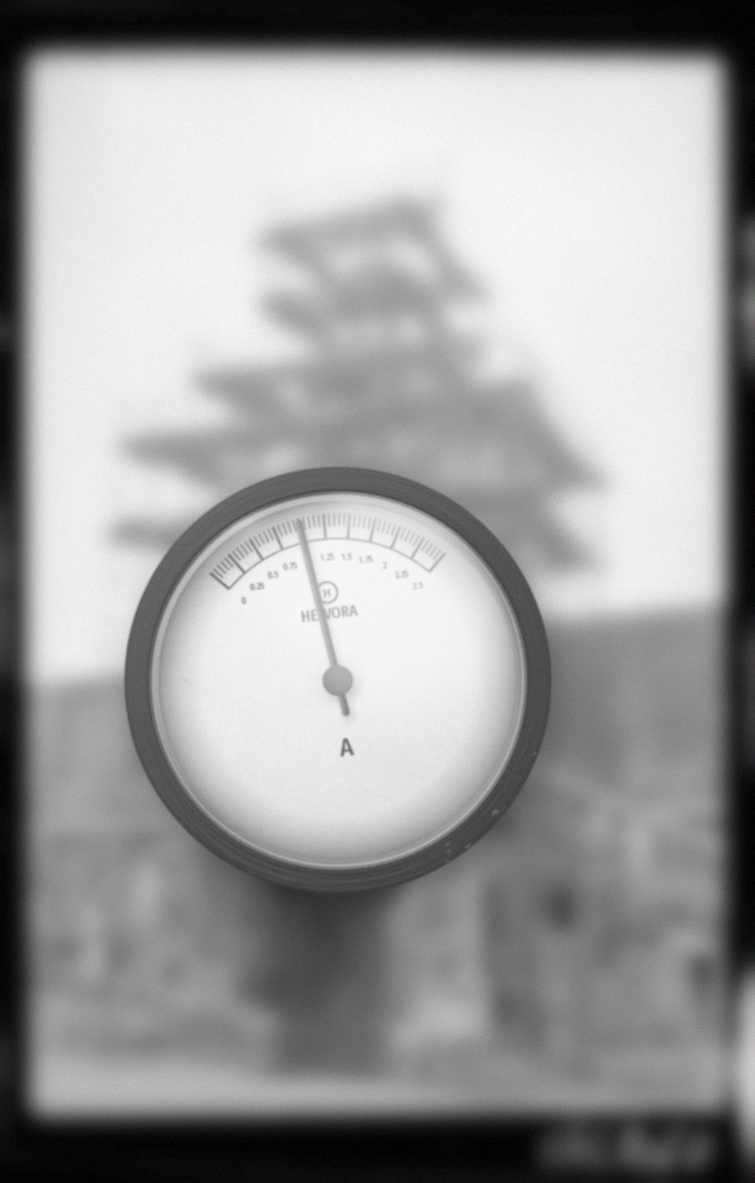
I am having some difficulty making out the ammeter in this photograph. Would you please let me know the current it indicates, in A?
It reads 1 A
